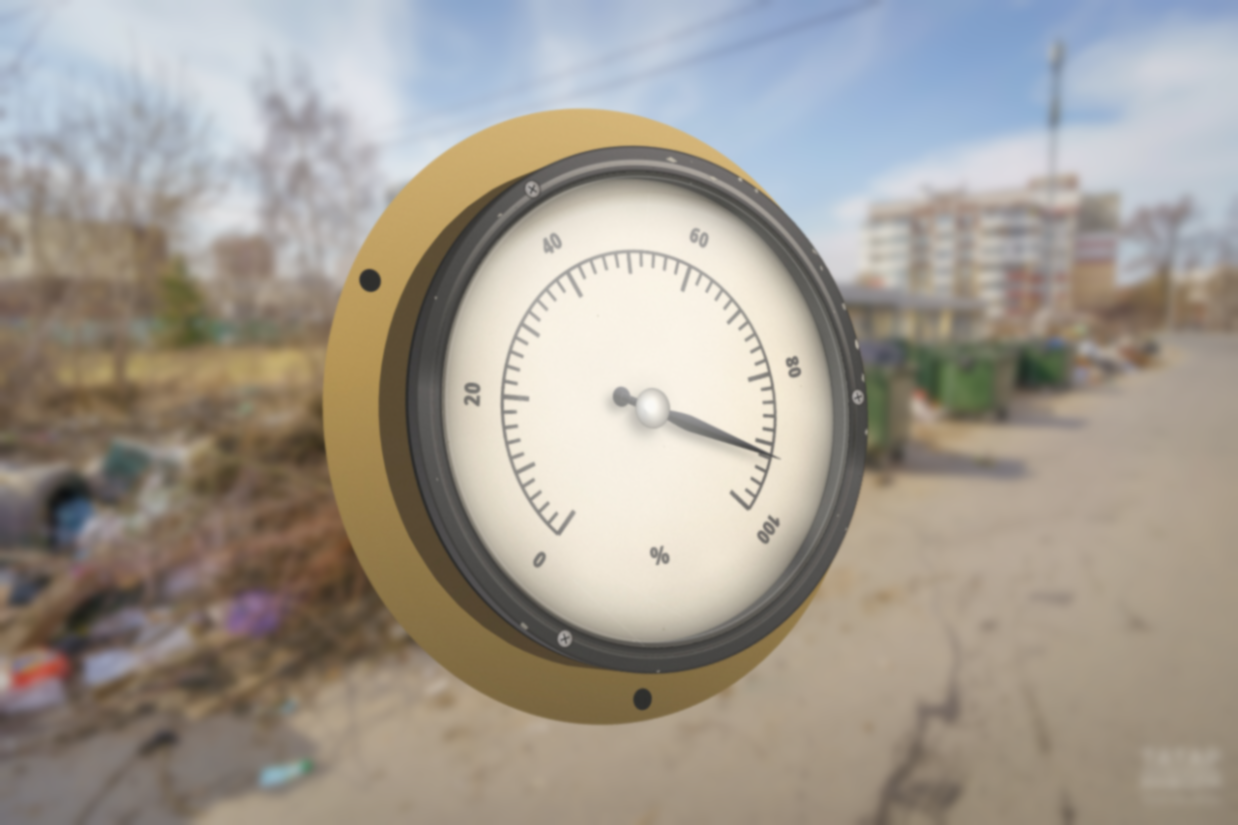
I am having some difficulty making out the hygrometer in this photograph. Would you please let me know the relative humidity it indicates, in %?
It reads 92 %
